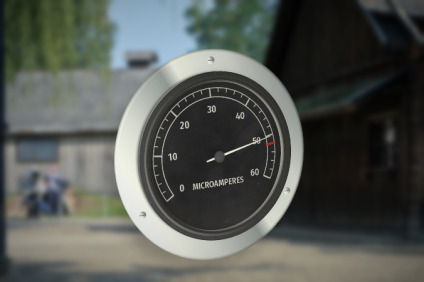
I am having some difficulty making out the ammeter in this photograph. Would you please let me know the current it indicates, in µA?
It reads 50 µA
